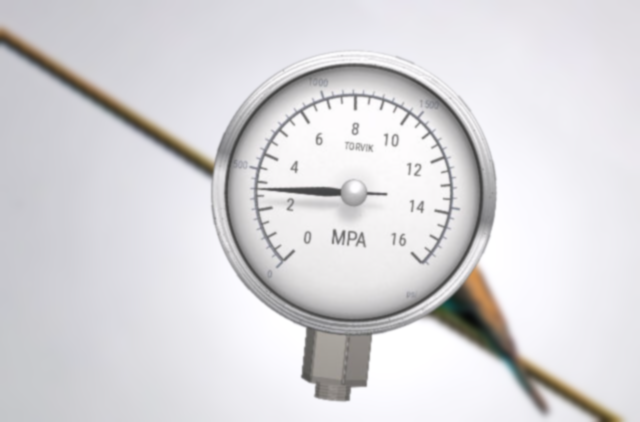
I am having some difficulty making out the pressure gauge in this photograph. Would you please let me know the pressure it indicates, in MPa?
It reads 2.75 MPa
